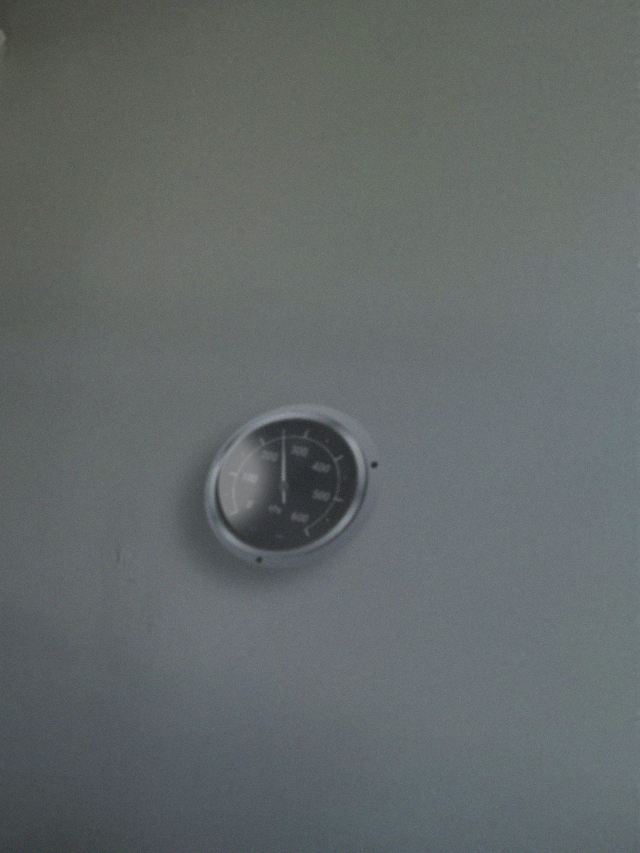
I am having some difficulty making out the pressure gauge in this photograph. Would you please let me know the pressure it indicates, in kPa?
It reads 250 kPa
